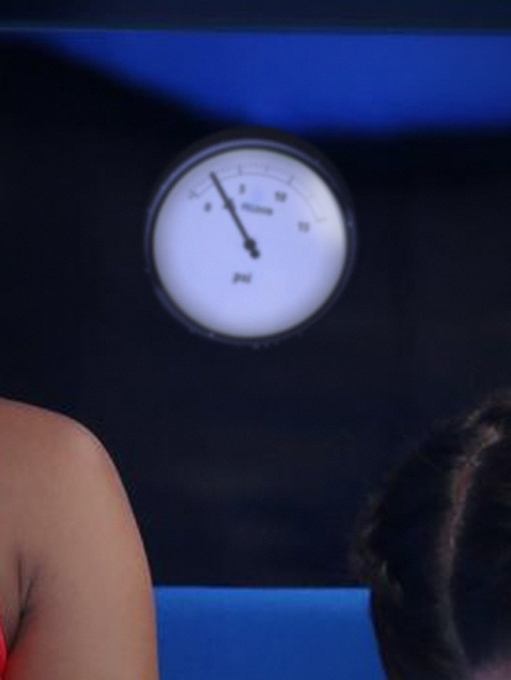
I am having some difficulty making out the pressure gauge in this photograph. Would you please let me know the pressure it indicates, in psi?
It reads 2.5 psi
